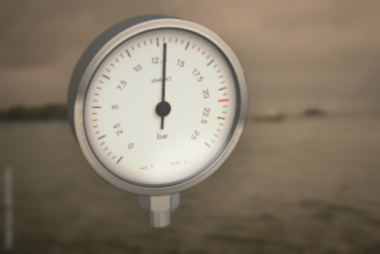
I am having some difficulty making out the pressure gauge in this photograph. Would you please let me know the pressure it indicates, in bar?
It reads 13 bar
